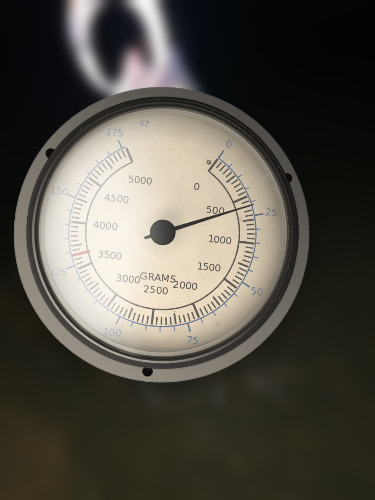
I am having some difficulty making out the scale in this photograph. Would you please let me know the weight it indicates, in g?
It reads 600 g
